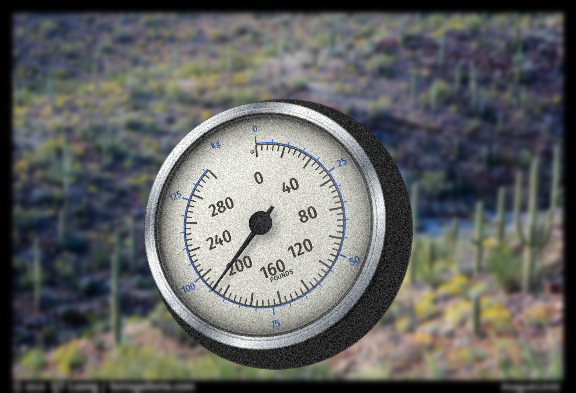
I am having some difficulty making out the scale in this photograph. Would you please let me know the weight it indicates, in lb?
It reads 208 lb
